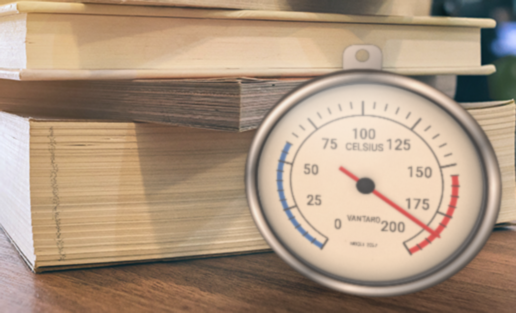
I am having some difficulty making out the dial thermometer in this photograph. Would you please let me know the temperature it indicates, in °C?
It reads 185 °C
